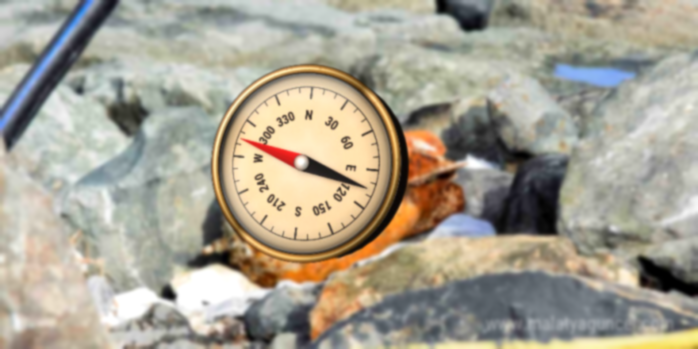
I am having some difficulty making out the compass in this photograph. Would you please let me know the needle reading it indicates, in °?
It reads 285 °
